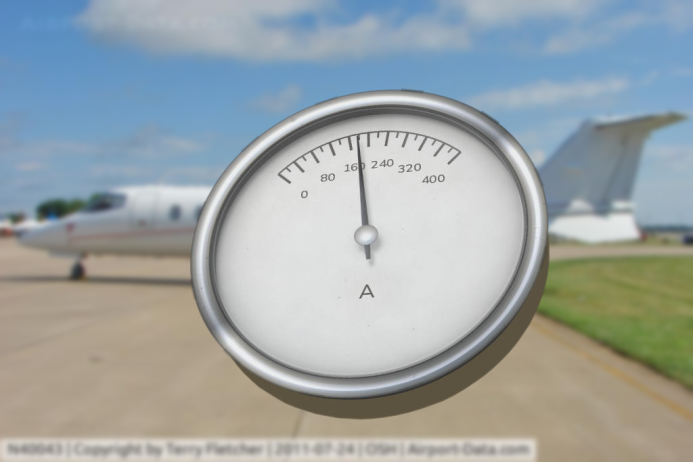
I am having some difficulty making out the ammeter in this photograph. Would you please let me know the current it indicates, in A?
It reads 180 A
